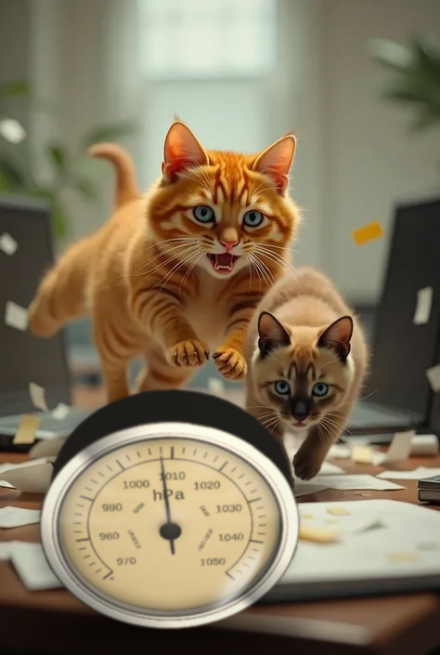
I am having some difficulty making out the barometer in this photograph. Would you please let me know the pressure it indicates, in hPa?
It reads 1008 hPa
